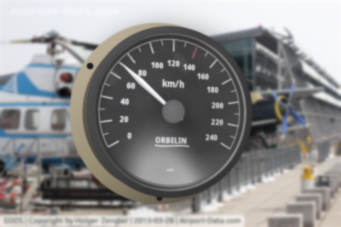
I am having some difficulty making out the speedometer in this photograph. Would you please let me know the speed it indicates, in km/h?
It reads 70 km/h
